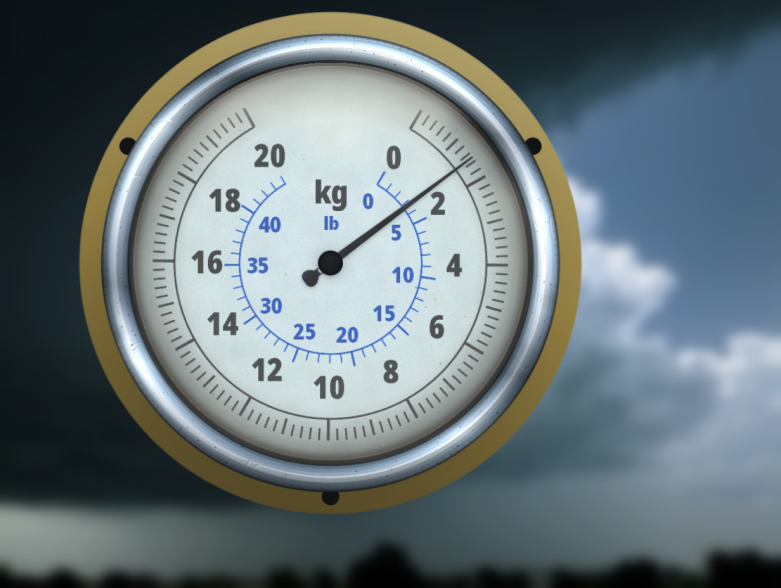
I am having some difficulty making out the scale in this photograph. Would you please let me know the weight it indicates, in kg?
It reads 1.5 kg
